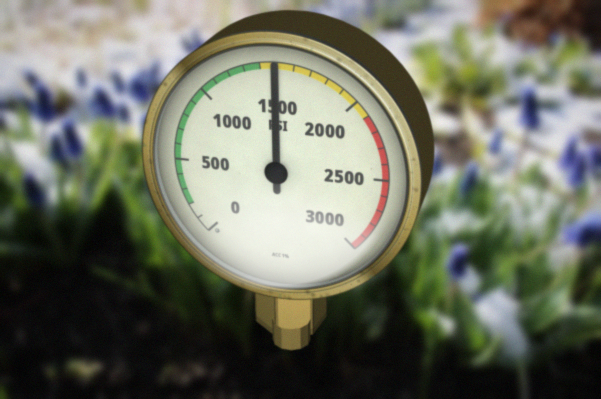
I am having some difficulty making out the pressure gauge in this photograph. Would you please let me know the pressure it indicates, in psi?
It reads 1500 psi
